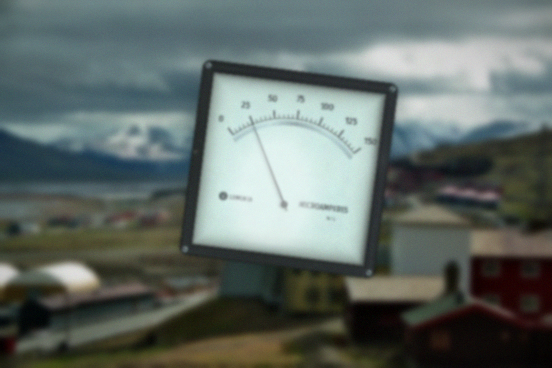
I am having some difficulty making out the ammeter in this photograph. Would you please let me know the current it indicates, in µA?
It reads 25 µA
